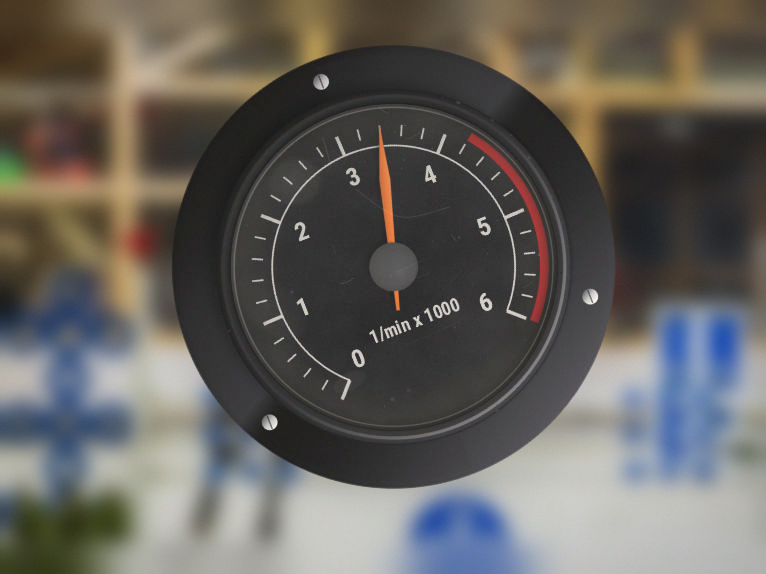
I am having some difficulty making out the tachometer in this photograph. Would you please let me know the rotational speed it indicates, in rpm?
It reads 3400 rpm
